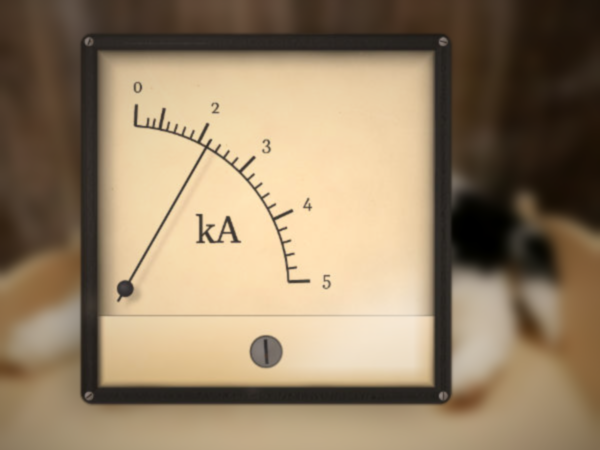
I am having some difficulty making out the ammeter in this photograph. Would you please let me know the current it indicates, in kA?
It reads 2.2 kA
